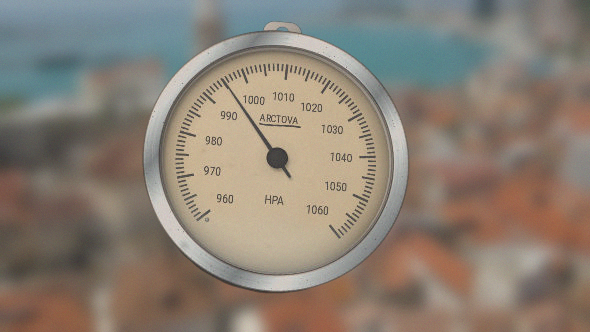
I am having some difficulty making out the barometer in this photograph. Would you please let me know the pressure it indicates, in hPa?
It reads 995 hPa
